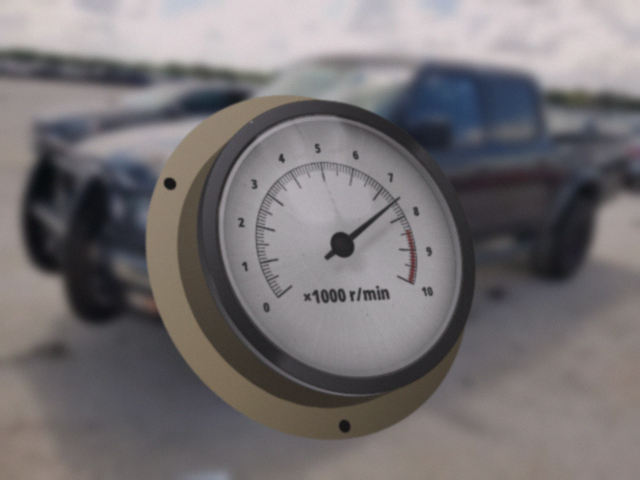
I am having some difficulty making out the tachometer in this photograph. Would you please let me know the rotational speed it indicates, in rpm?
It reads 7500 rpm
